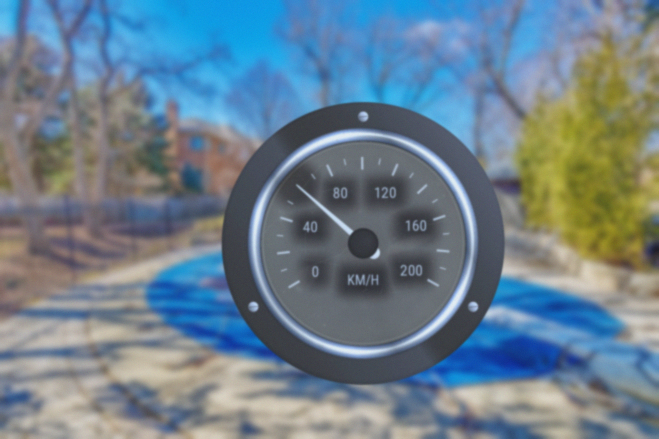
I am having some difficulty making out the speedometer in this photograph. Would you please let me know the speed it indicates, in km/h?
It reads 60 km/h
